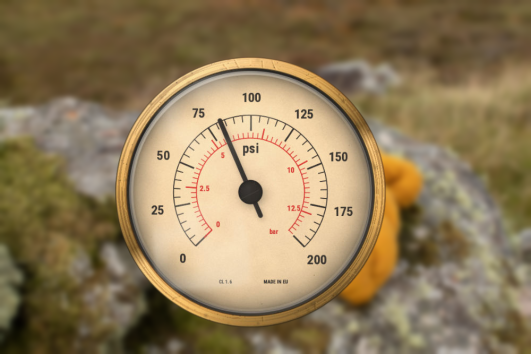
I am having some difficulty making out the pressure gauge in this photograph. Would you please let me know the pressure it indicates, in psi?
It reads 82.5 psi
